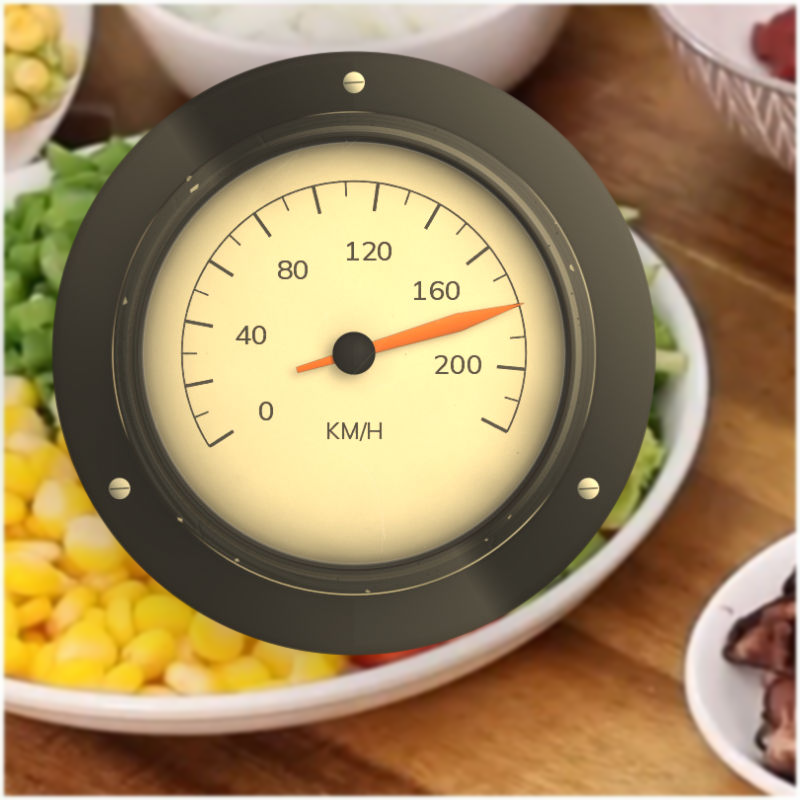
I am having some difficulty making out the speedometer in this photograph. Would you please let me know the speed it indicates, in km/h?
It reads 180 km/h
